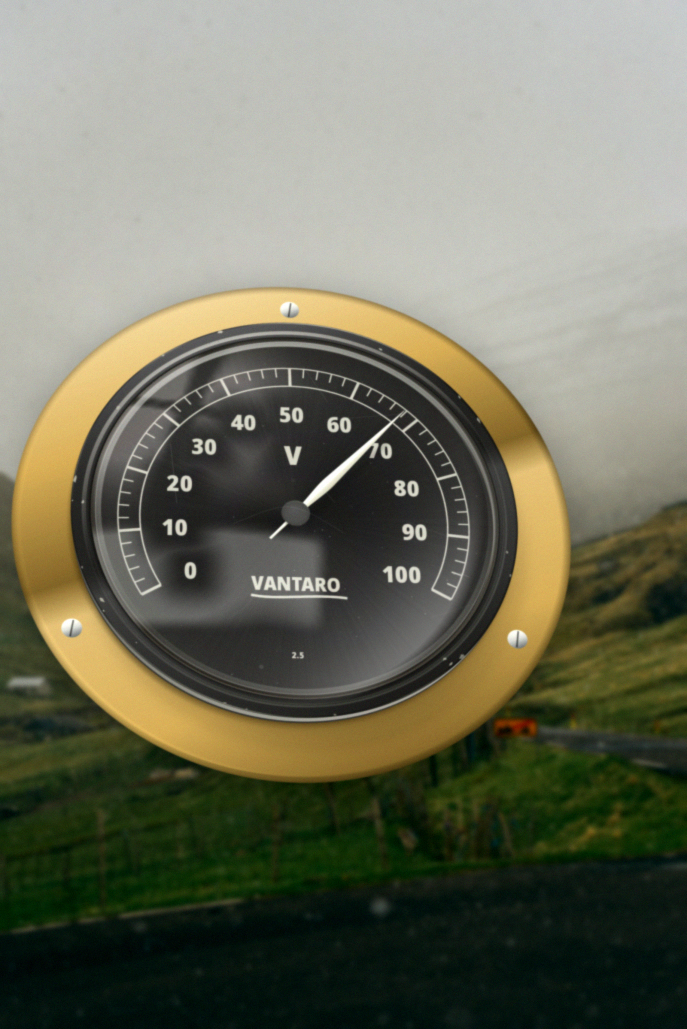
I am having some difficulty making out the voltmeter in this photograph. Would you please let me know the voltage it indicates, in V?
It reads 68 V
